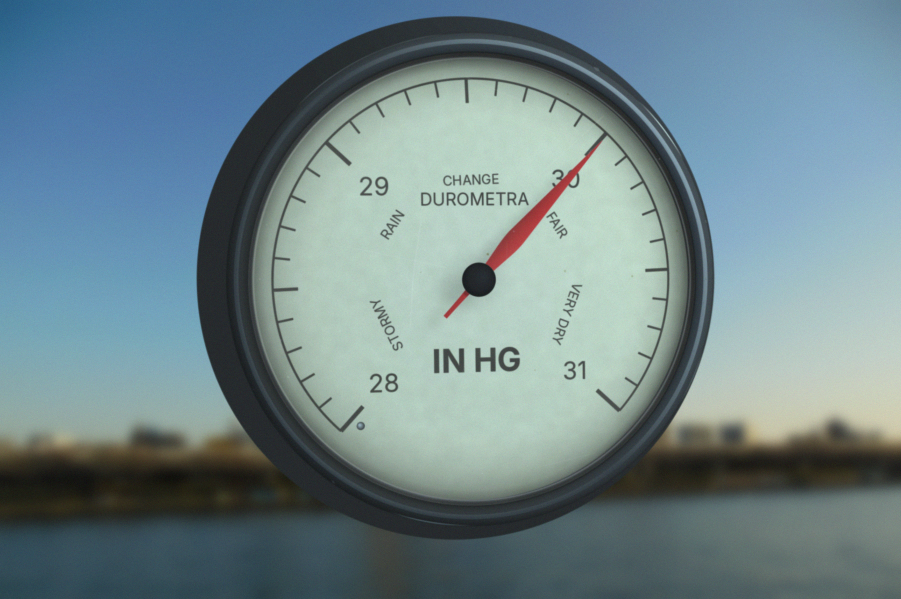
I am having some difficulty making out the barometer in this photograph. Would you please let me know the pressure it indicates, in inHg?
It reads 30 inHg
